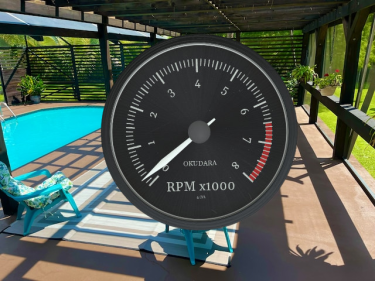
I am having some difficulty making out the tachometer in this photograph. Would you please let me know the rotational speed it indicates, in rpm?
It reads 200 rpm
